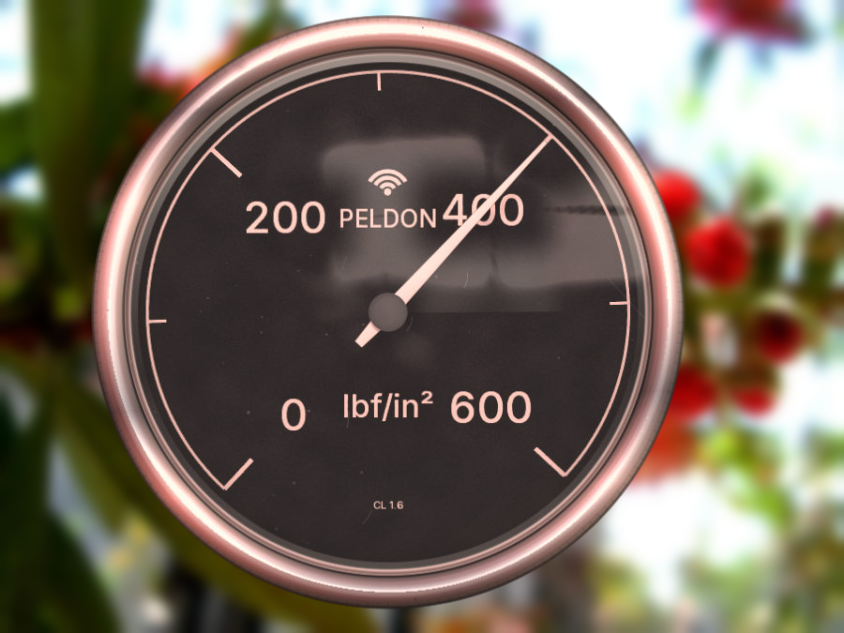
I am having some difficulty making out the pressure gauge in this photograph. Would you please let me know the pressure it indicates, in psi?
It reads 400 psi
